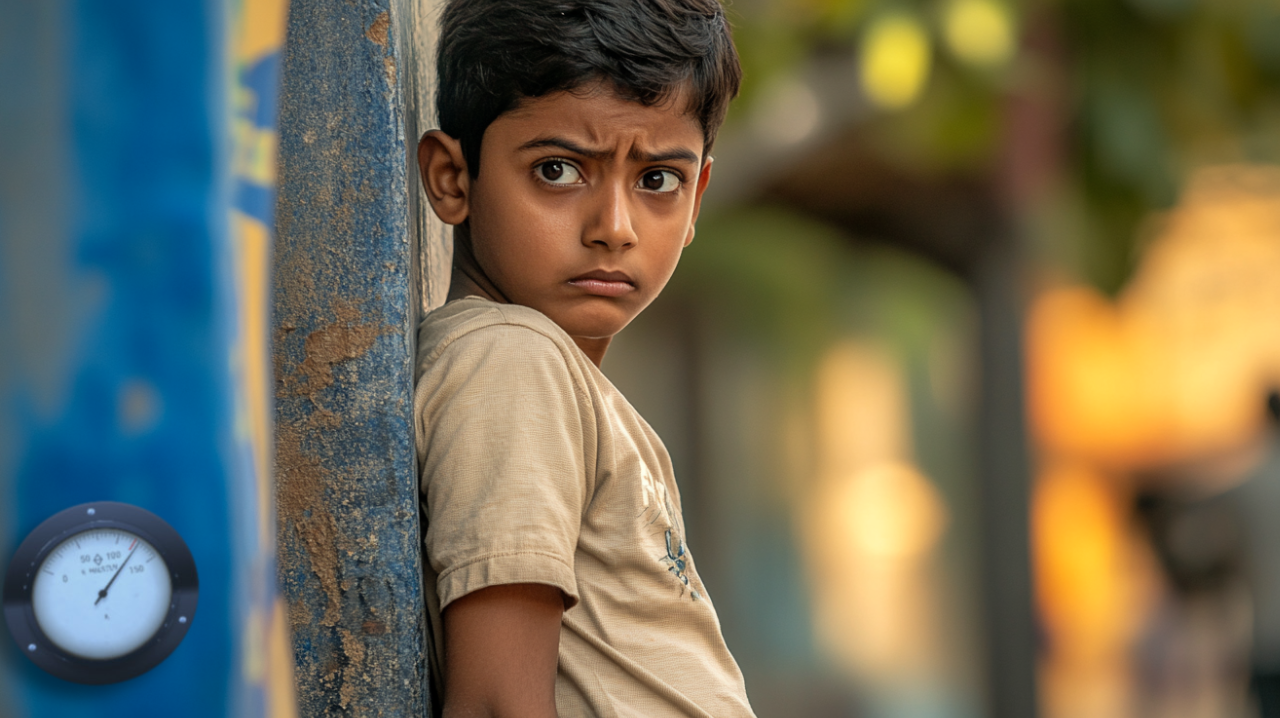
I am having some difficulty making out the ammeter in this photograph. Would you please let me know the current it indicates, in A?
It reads 125 A
